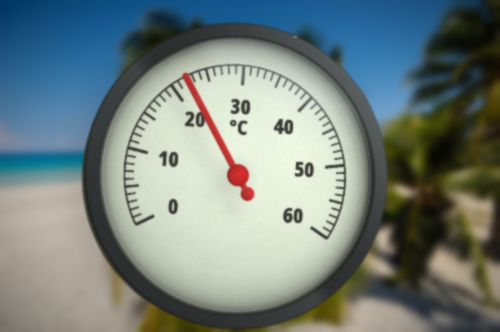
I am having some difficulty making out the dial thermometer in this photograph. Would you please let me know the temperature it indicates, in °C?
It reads 22 °C
